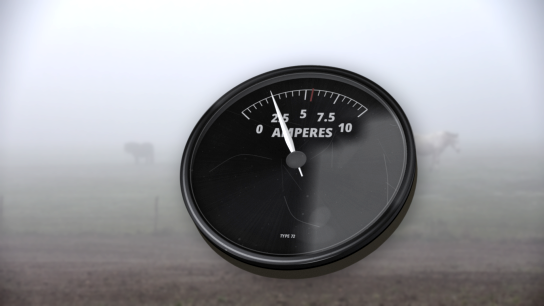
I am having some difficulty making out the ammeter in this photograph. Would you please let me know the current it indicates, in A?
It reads 2.5 A
